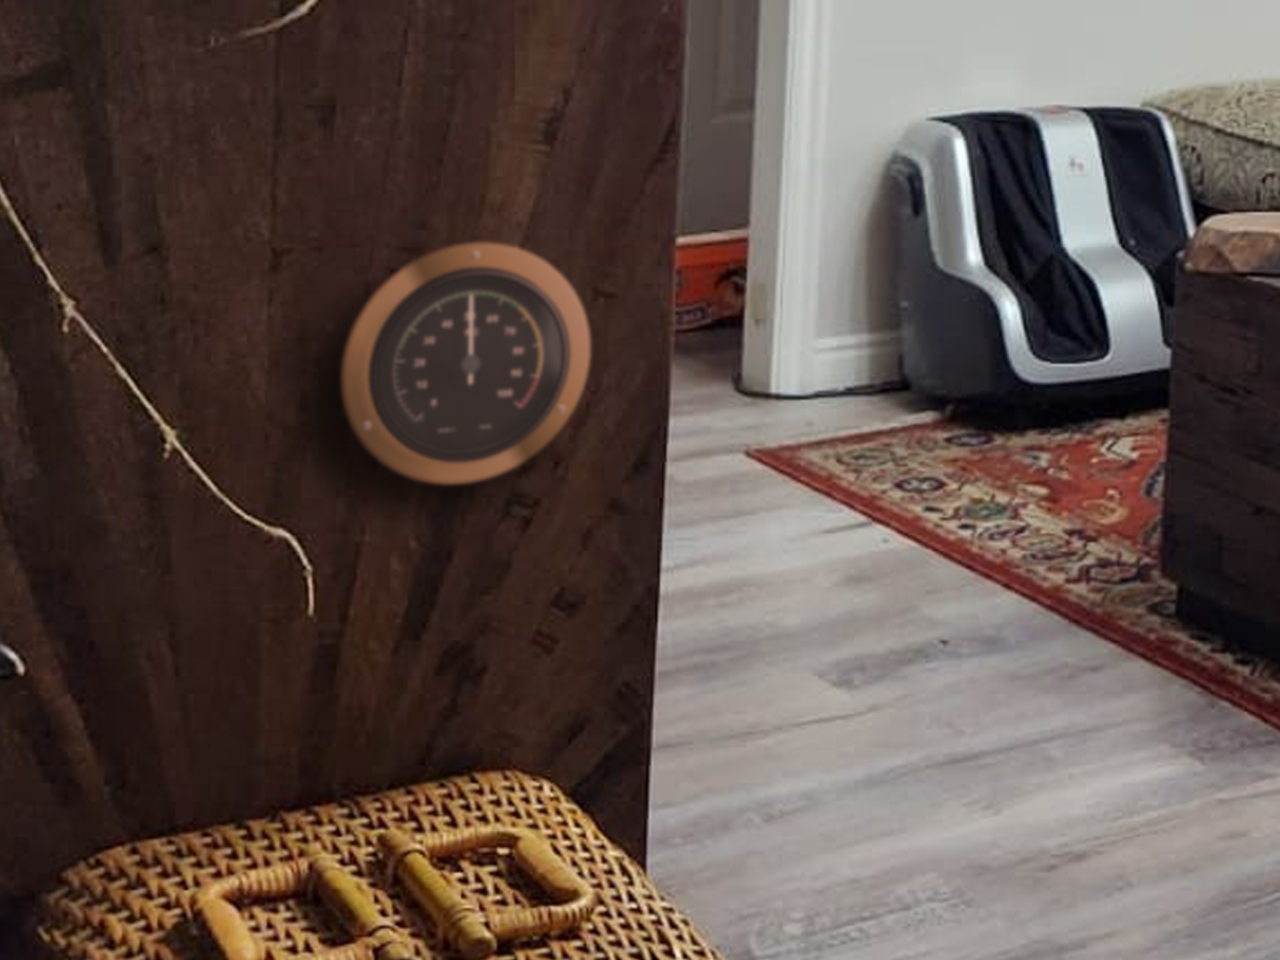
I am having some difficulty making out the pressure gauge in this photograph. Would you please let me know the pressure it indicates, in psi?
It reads 50 psi
